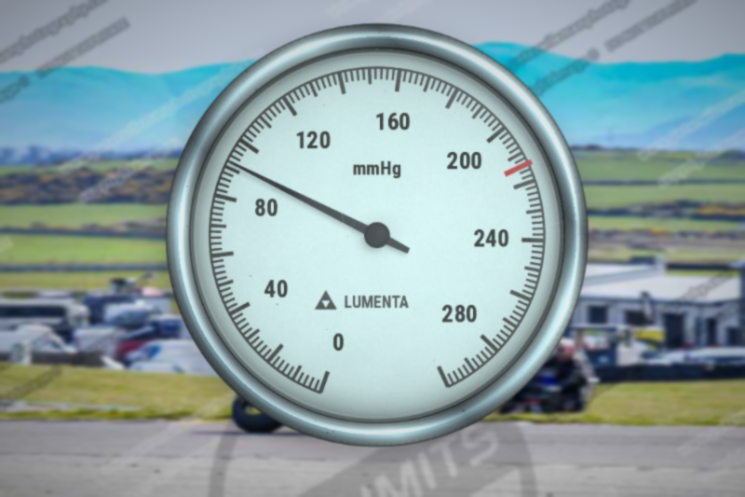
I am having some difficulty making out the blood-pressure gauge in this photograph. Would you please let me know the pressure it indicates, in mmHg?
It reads 92 mmHg
